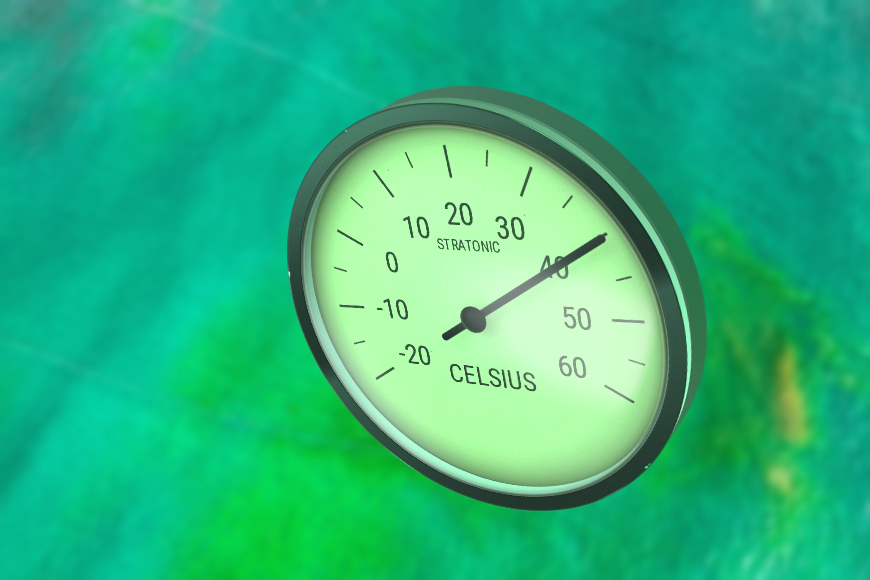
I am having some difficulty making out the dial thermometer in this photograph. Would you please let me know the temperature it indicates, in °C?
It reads 40 °C
